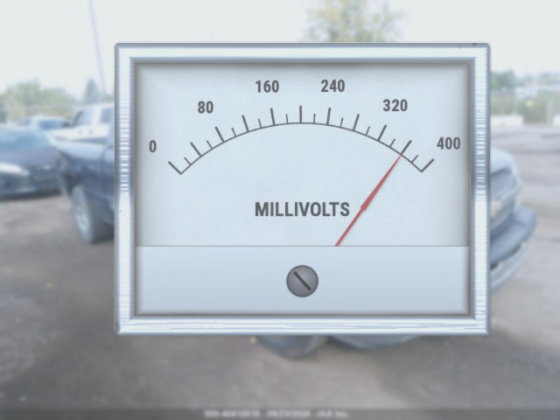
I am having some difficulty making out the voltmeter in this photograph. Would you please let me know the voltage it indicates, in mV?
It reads 360 mV
